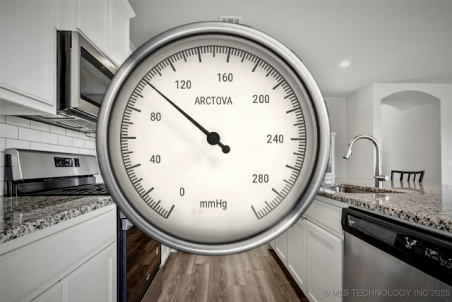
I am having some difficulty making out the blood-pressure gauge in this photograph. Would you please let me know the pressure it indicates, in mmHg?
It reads 100 mmHg
